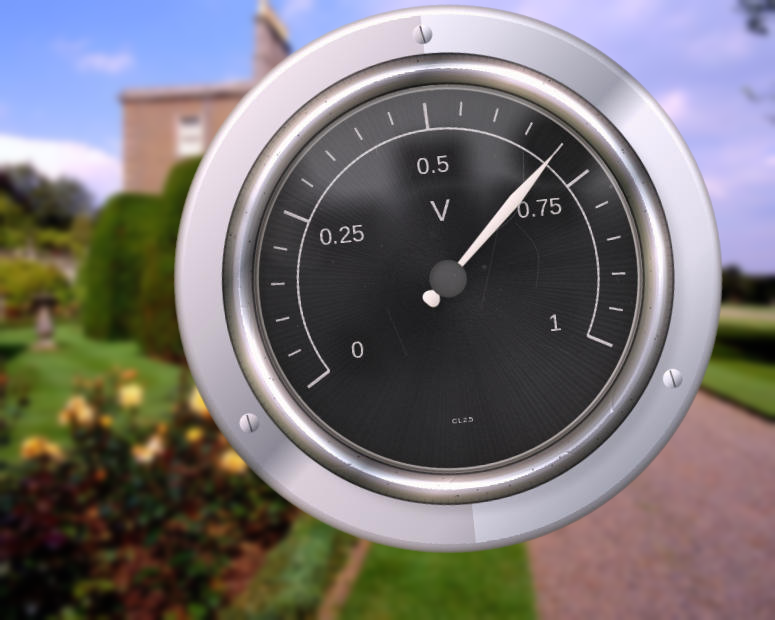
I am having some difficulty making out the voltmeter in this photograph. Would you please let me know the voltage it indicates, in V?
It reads 0.7 V
